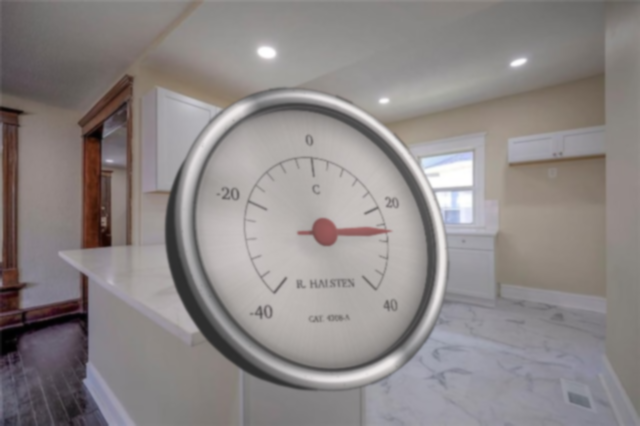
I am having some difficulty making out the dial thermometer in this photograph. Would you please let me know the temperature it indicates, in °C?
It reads 26 °C
